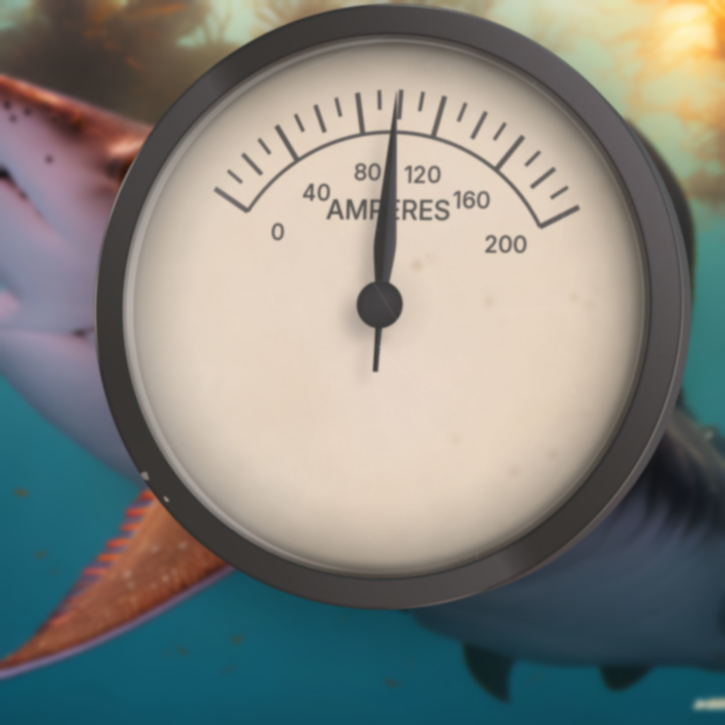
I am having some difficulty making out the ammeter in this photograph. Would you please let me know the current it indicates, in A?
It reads 100 A
